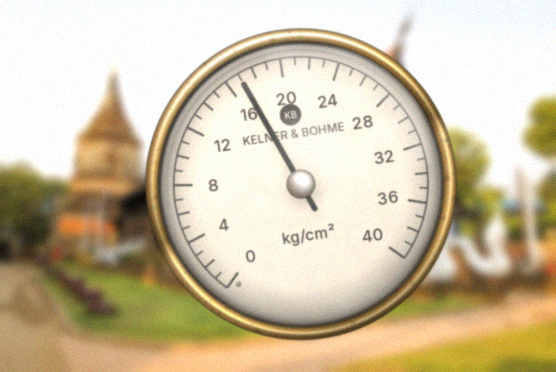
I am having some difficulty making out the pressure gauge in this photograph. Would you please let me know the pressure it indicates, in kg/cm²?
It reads 17 kg/cm²
